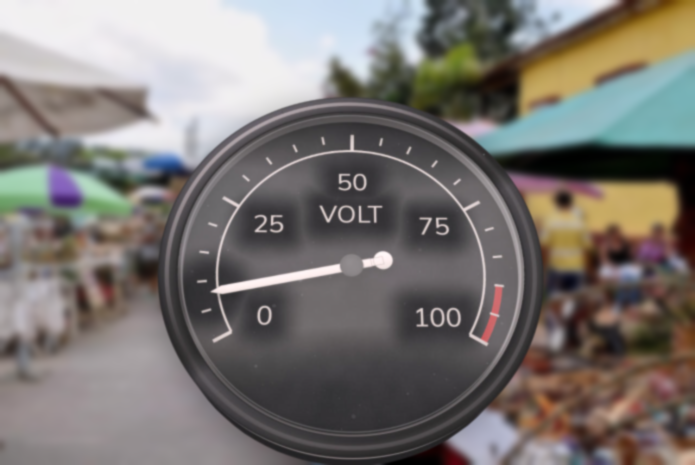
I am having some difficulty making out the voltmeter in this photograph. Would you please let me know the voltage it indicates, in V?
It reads 7.5 V
